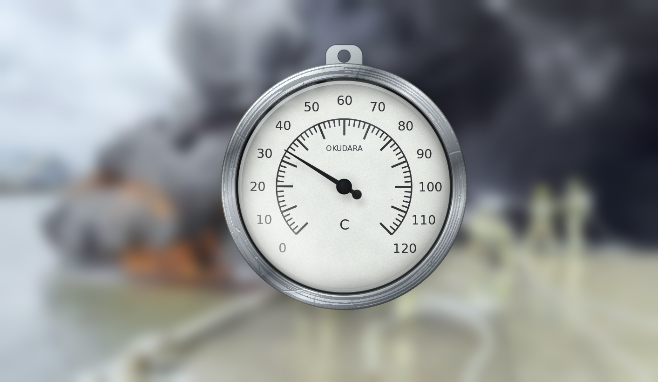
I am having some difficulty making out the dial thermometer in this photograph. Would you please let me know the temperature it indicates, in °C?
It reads 34 °C
